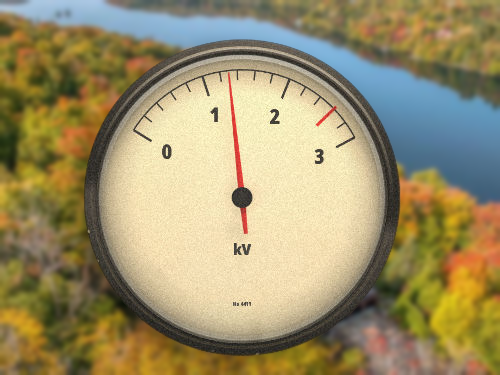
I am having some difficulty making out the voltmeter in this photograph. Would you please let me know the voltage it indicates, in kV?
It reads 1.3 kV
